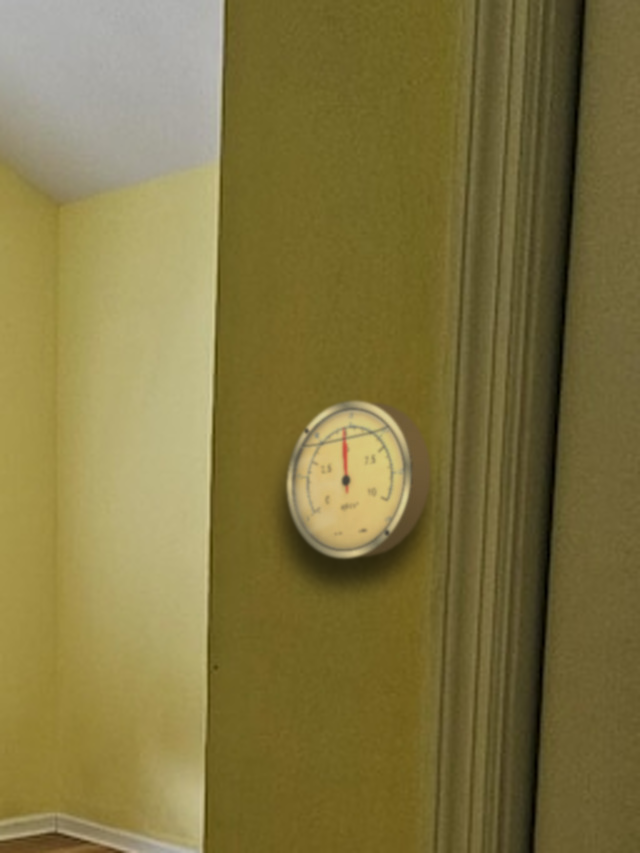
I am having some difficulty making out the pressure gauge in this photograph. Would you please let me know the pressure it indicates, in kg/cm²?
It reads 5 kg/cm²
